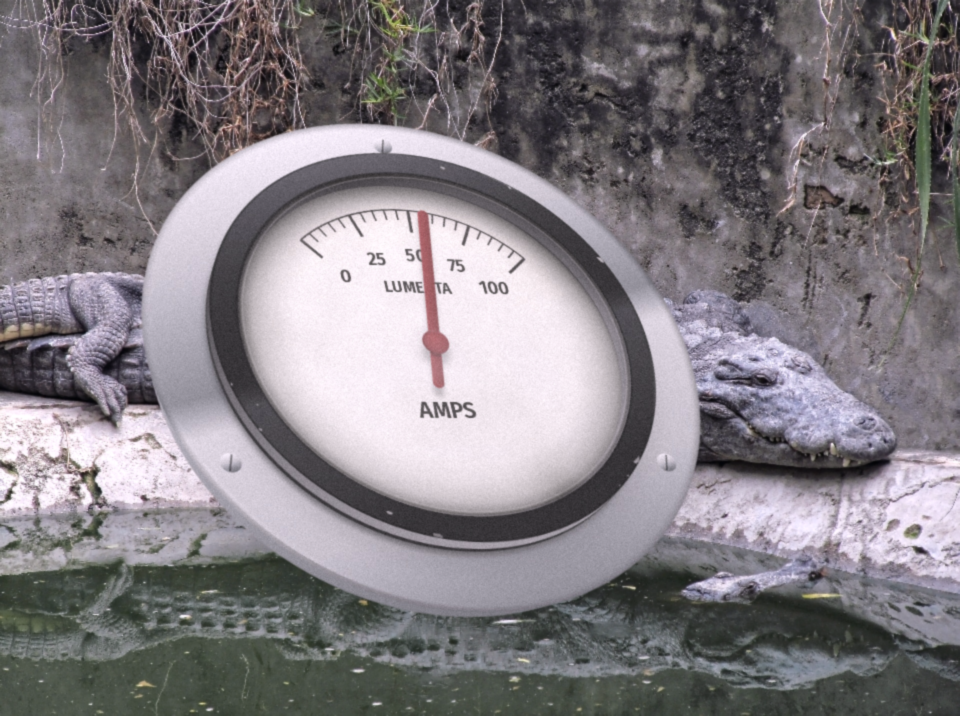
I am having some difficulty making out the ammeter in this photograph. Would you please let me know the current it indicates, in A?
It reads 55 A
